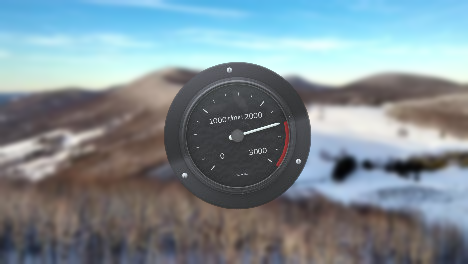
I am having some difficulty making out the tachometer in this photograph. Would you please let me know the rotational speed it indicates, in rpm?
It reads 2400 rpm
